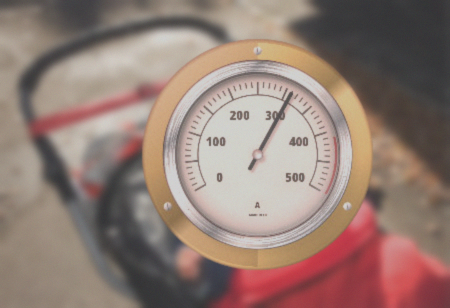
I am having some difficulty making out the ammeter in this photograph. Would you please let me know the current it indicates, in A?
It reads 310 A
